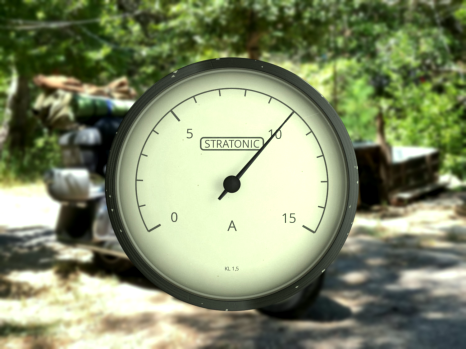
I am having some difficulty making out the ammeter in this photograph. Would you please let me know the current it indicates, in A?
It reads 10 A
